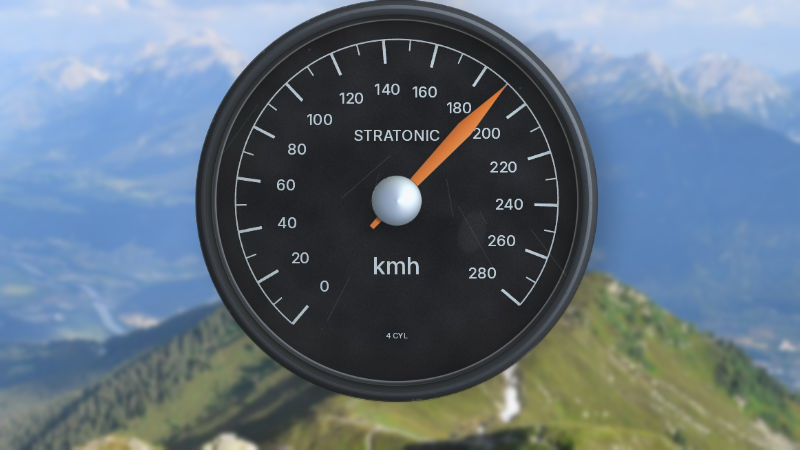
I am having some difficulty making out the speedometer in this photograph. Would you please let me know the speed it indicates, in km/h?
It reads 190 km/h
